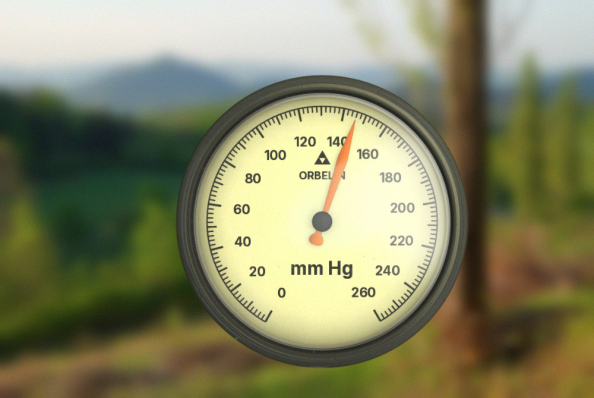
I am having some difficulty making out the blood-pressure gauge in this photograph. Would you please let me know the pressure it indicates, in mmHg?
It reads 146 mmHg
